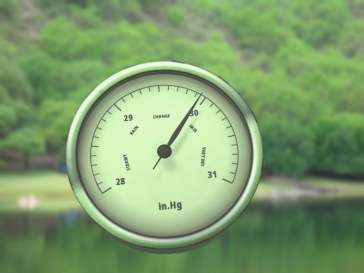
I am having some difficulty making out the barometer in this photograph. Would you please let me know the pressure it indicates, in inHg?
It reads 29.95 inHg
